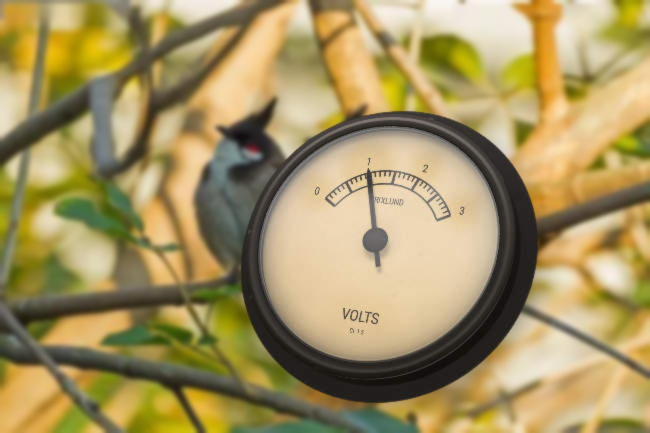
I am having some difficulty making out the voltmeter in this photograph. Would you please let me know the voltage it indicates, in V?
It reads 1 V
